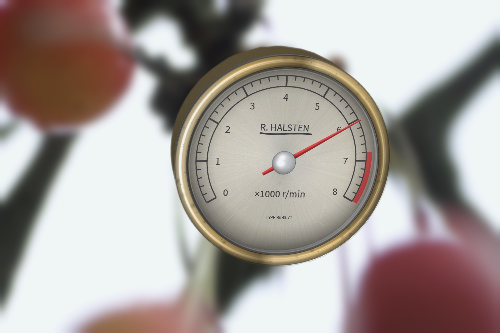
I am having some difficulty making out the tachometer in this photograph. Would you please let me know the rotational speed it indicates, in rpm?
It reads 6000 rpm
